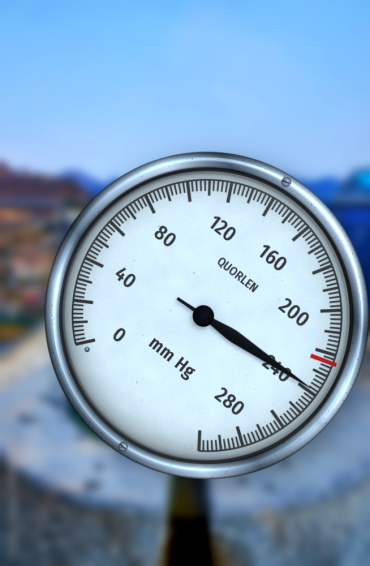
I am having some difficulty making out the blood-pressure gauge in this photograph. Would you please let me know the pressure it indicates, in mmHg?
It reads 238 mmHg
